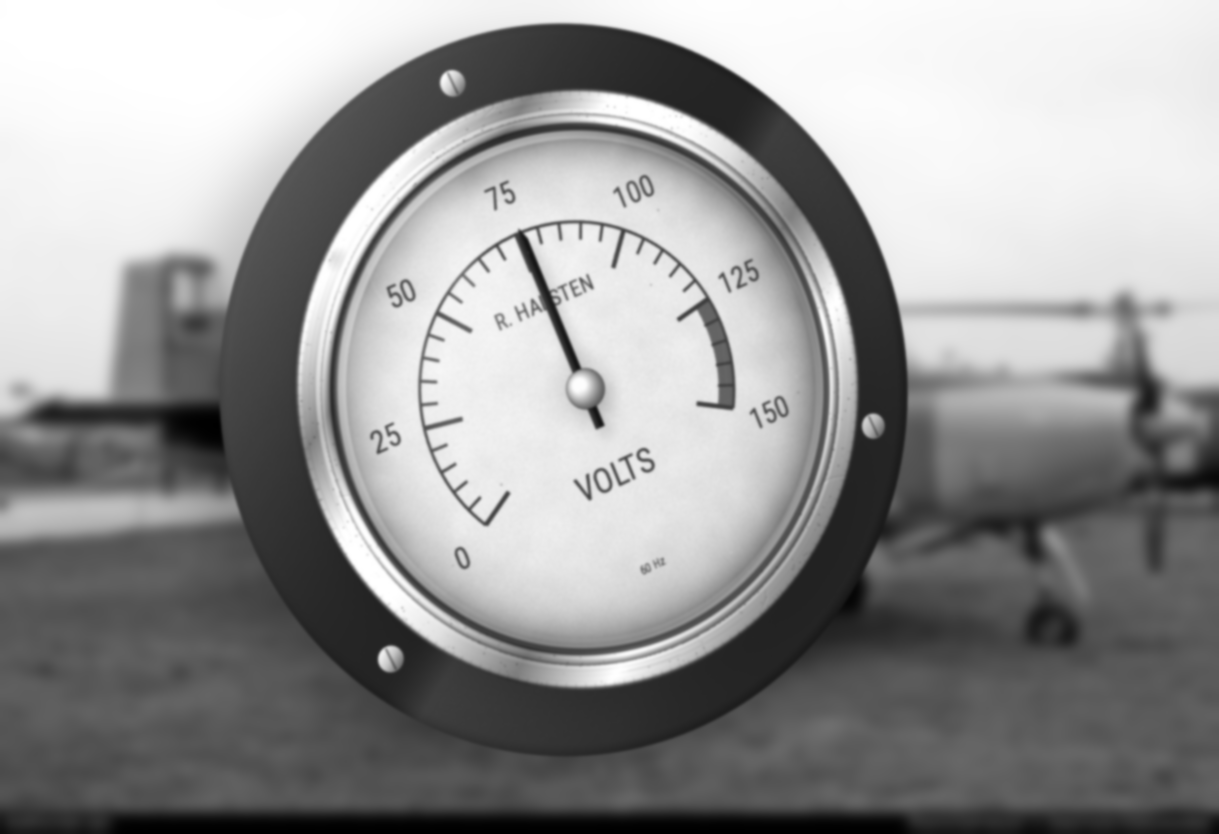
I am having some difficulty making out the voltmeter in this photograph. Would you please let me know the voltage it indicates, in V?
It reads 75 V
